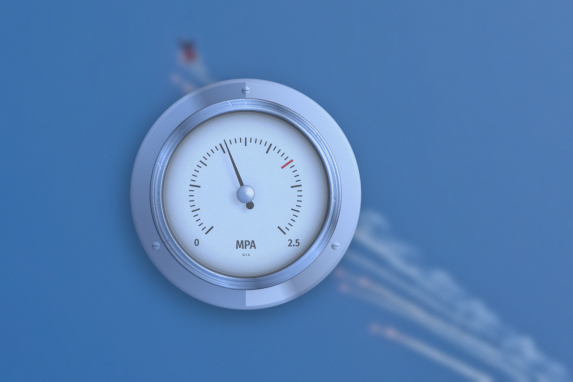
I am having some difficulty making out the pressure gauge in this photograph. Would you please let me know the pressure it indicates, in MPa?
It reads 1.05 MPa
